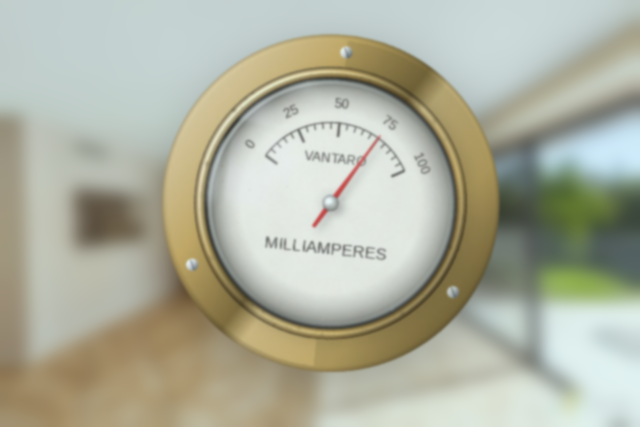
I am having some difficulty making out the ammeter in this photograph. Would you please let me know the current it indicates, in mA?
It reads 75 mA
